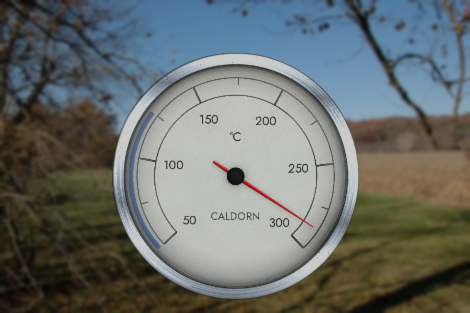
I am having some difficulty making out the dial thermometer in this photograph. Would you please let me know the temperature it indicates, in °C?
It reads 287.5 °C
